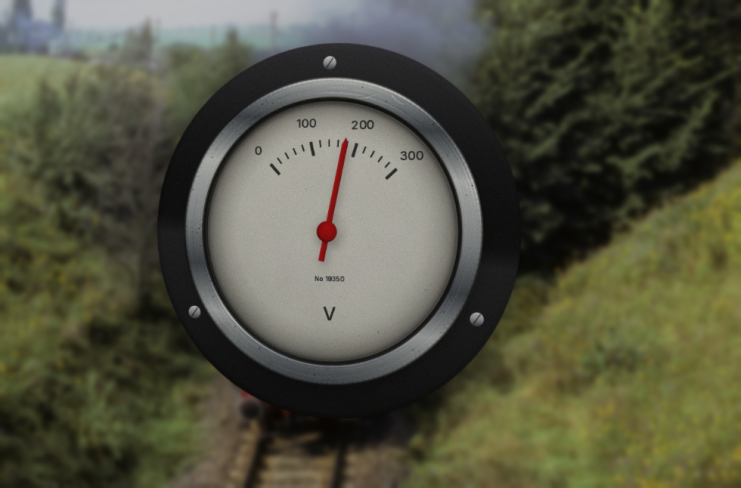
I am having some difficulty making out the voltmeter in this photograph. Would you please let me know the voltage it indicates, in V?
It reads 180 V
